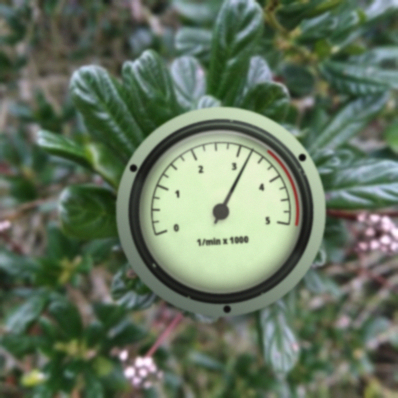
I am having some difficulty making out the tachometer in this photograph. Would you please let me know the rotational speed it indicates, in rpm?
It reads 3250 rpm
